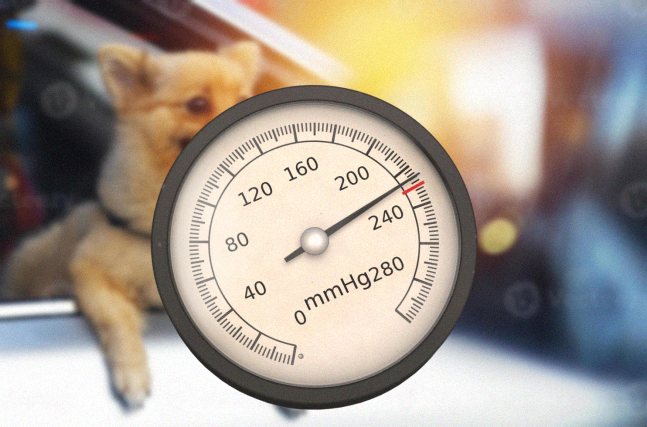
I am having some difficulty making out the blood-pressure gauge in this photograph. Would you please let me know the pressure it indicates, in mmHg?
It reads 226 mmHg
